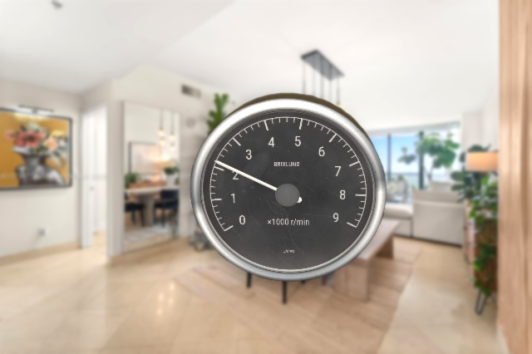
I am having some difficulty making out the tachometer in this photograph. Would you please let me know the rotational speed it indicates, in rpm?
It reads 2200 rpm
